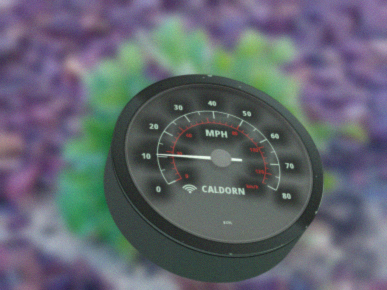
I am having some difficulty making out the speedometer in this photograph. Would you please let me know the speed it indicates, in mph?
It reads 10 mph
